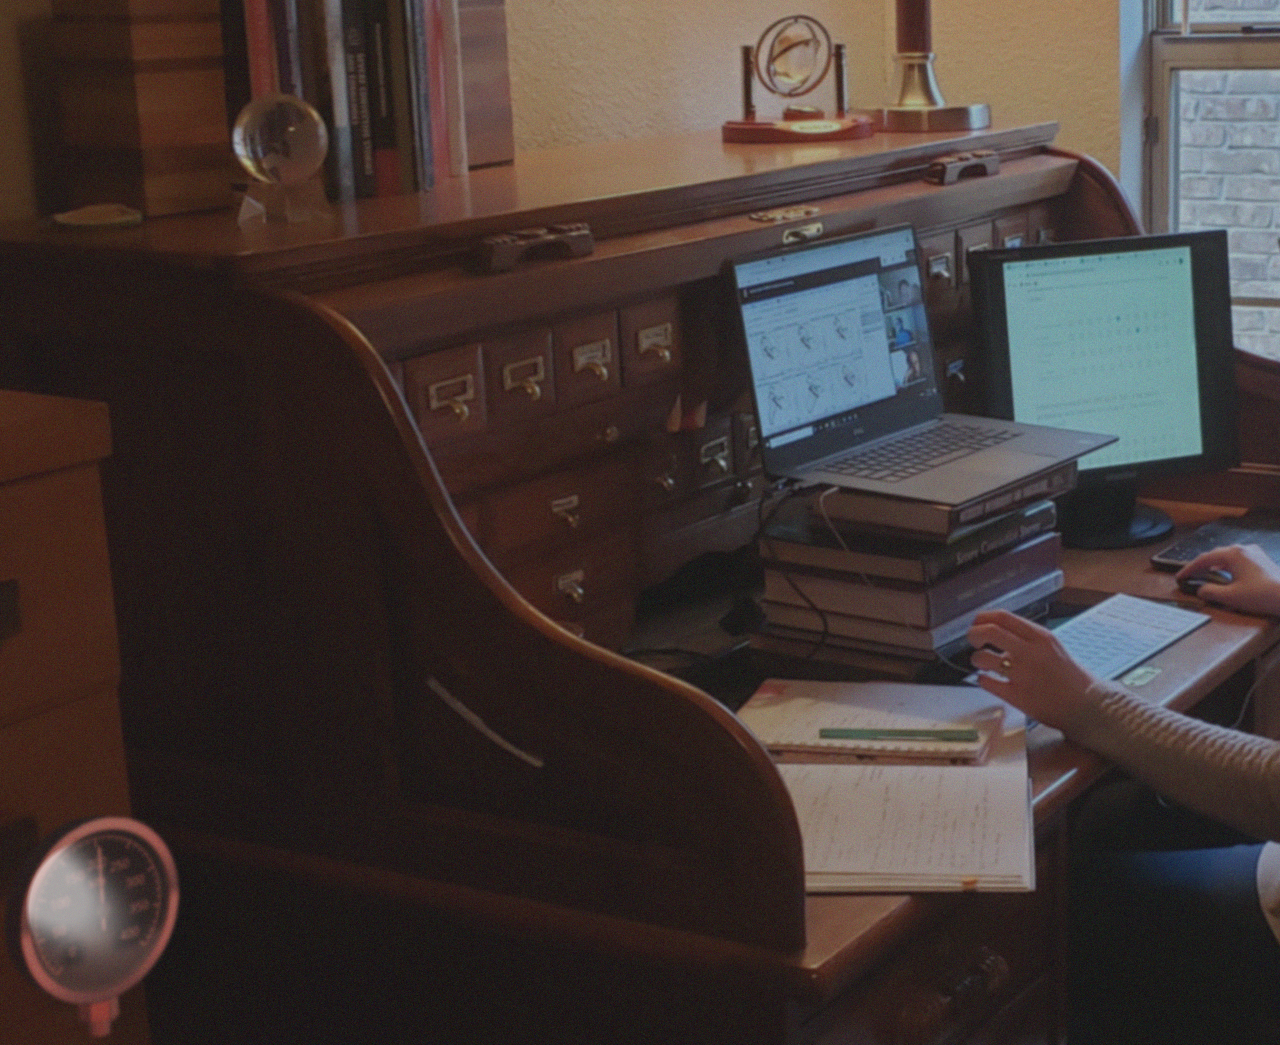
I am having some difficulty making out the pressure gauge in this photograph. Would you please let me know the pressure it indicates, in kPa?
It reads 200 kPa
